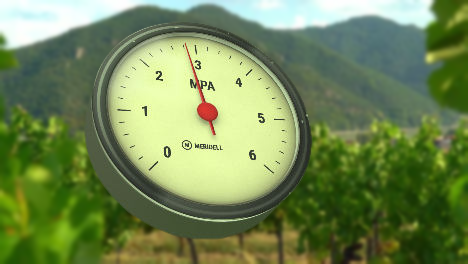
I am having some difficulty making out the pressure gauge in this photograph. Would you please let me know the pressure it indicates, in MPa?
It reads 2.8 MPa
